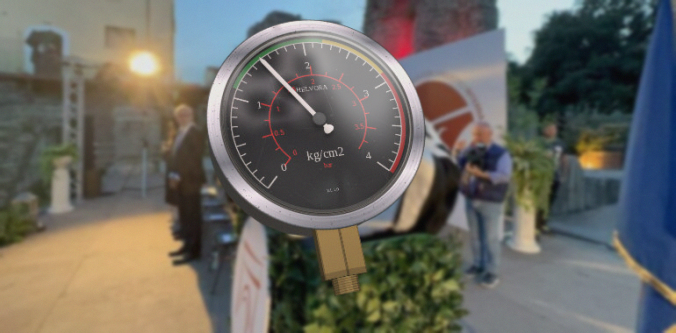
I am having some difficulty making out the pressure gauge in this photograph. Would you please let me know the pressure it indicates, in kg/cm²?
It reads 1.5 kg/cm²
